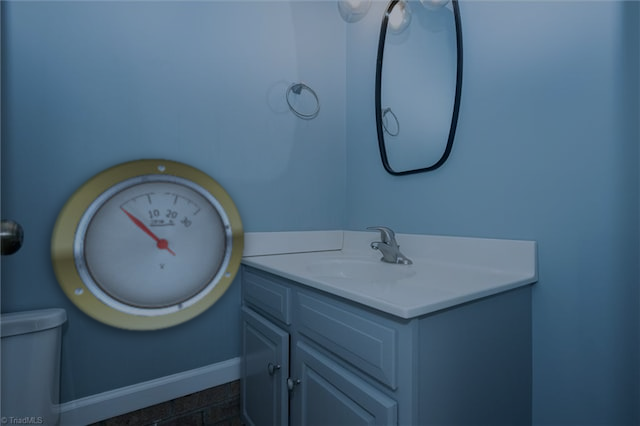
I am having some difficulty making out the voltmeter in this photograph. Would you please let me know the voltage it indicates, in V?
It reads 0 V
